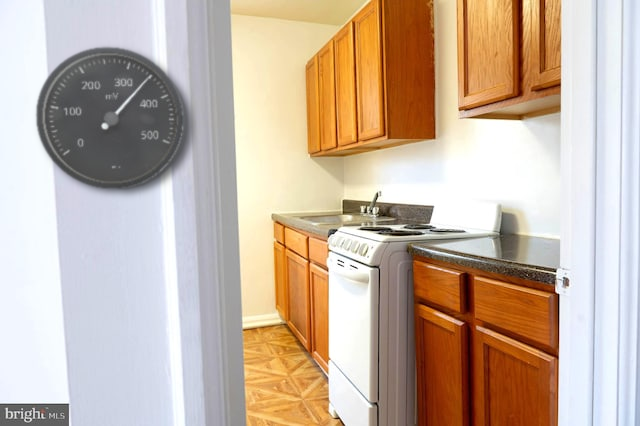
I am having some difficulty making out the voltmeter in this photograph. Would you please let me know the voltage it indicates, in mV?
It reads 350 mV
